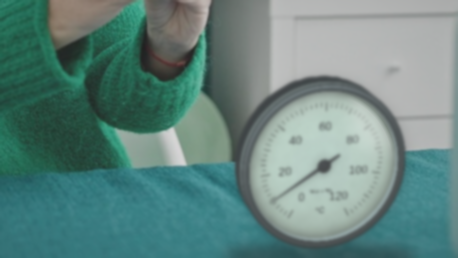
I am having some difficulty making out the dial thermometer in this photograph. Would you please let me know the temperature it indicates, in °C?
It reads 10 °C
